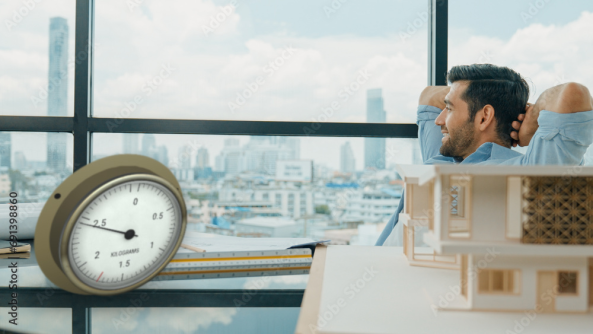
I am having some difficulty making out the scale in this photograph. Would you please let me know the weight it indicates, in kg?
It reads 2.45 kg
